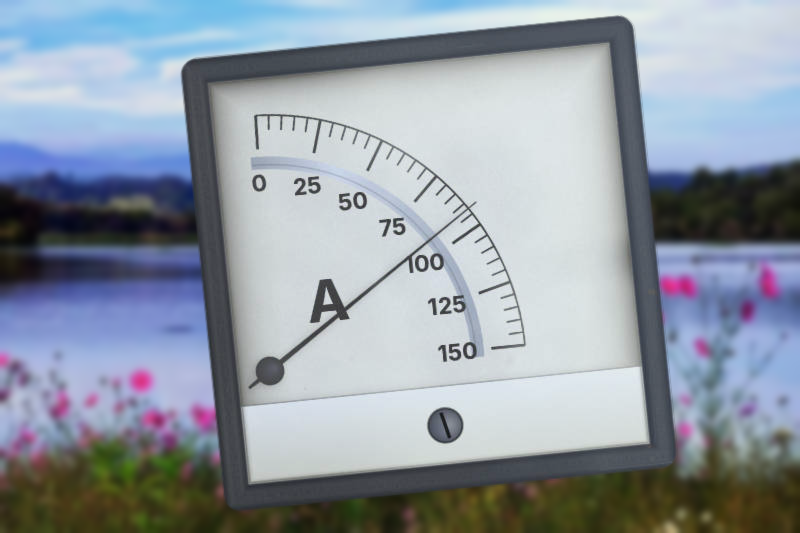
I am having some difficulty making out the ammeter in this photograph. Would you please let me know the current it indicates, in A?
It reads 92.5 A
